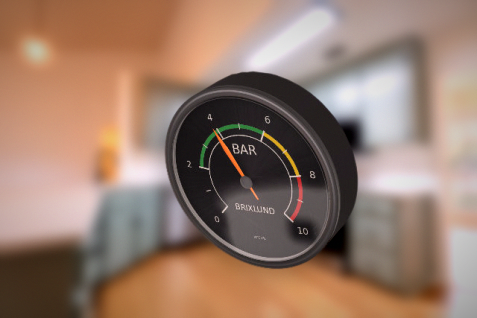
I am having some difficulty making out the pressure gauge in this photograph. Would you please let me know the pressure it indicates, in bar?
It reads 4 bar
